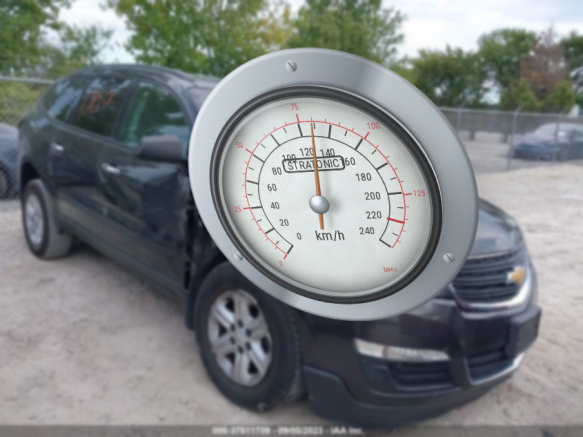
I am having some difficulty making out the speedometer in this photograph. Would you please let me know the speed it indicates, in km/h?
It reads 130 km/h
